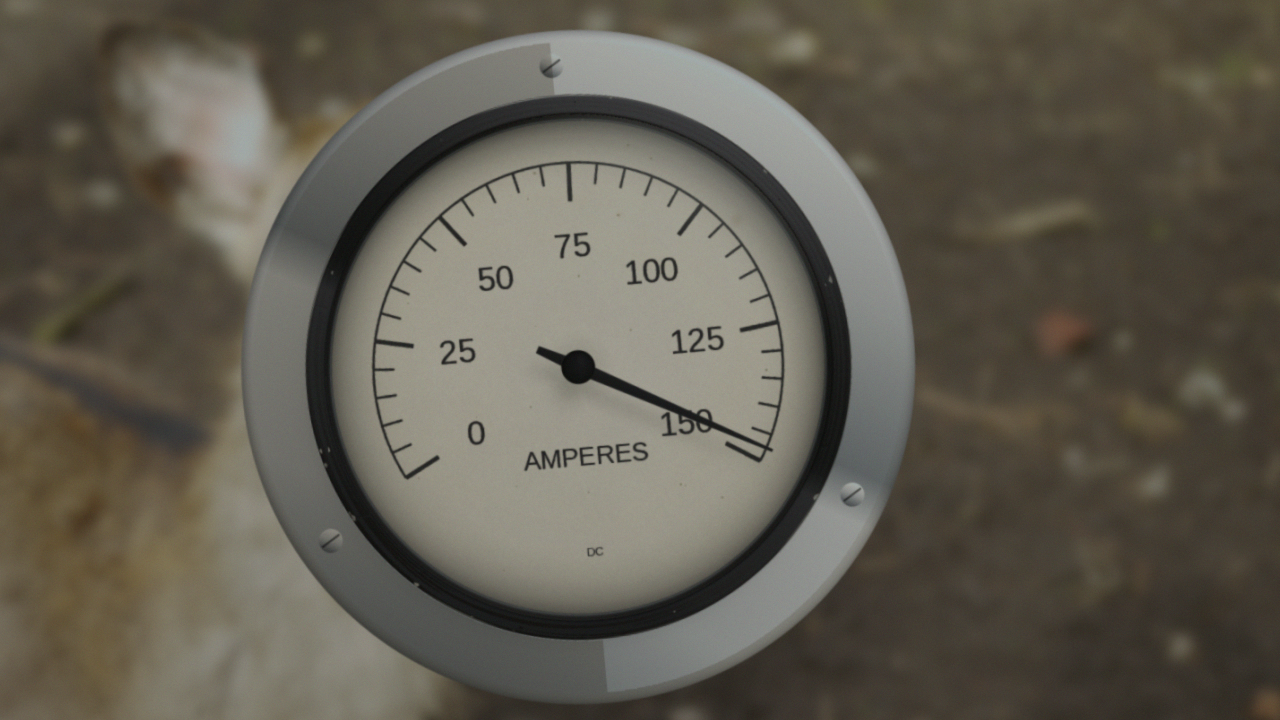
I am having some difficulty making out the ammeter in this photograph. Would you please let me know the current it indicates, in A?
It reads 147.5 A
